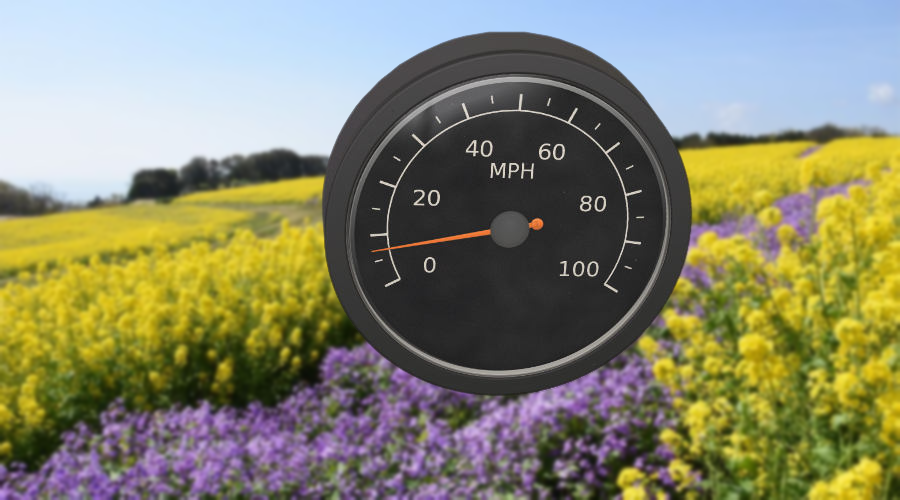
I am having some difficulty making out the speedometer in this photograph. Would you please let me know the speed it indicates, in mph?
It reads 7.5 mph
